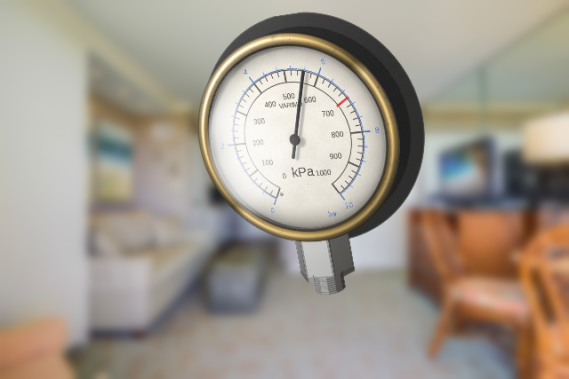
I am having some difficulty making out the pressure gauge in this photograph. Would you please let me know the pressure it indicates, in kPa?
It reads 560 kPa
